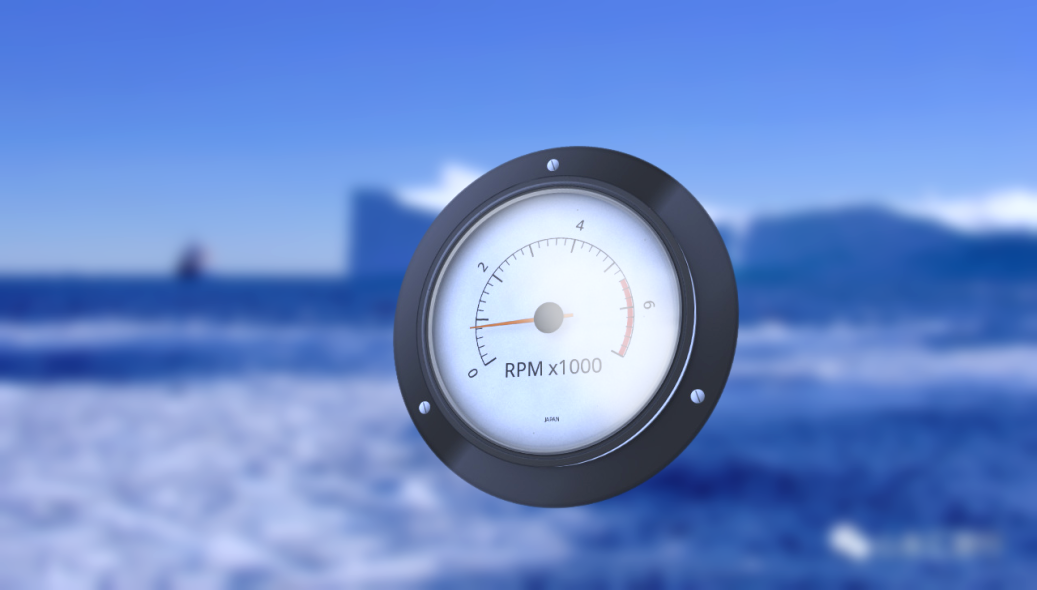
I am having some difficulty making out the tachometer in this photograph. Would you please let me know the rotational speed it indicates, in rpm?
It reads 800 rpm
